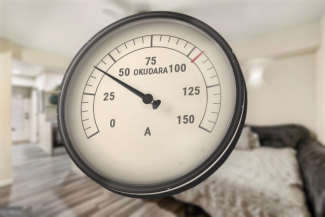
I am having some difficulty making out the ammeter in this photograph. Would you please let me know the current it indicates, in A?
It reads 40 A
